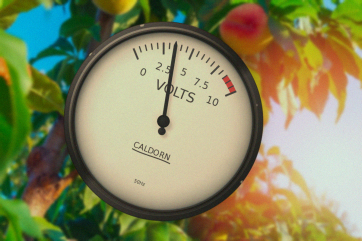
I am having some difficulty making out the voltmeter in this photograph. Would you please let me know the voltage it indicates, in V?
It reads 3.5 V
